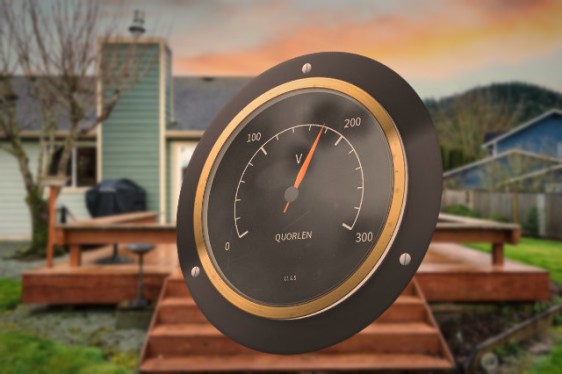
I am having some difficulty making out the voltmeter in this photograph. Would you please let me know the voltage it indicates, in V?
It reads 180 V
